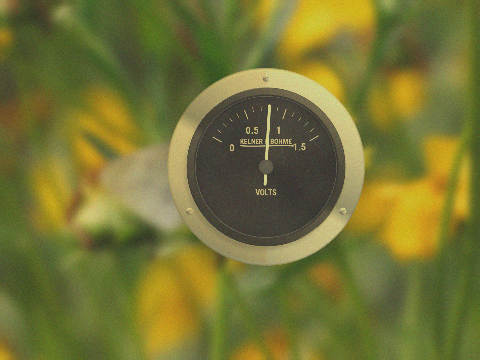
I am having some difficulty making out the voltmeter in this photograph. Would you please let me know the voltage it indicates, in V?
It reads 0.8 V
